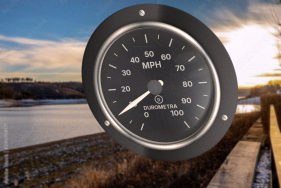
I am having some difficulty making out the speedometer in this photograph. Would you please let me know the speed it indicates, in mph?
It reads 10 mph
